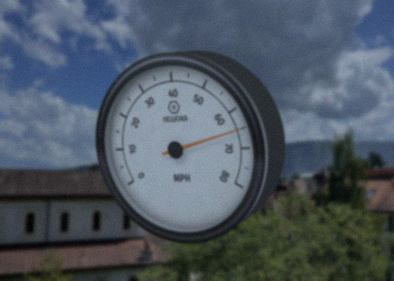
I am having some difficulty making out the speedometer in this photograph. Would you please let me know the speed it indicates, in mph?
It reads 65 mph
